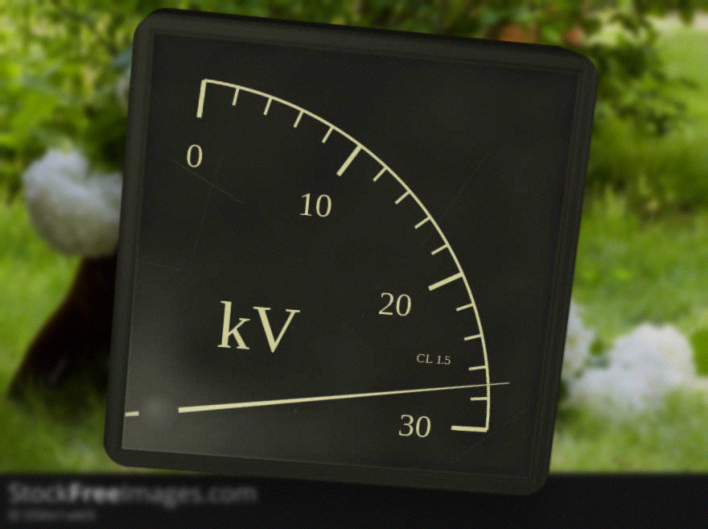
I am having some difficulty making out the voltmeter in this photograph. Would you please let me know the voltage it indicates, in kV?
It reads 27 kV
